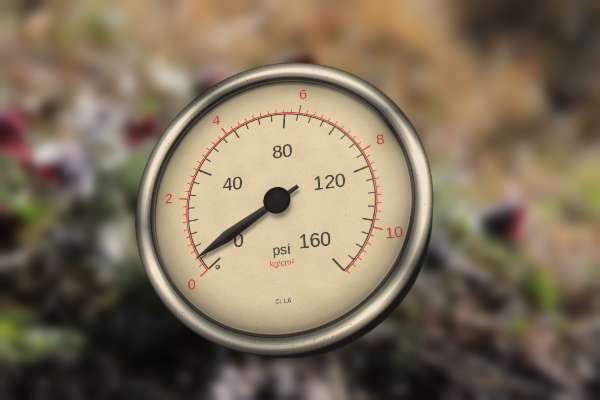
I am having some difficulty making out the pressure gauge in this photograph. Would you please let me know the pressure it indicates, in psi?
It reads 5 psi
